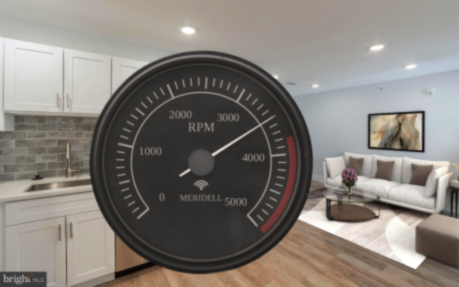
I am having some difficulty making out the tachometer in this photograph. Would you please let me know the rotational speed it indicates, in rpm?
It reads 3500 rpm
